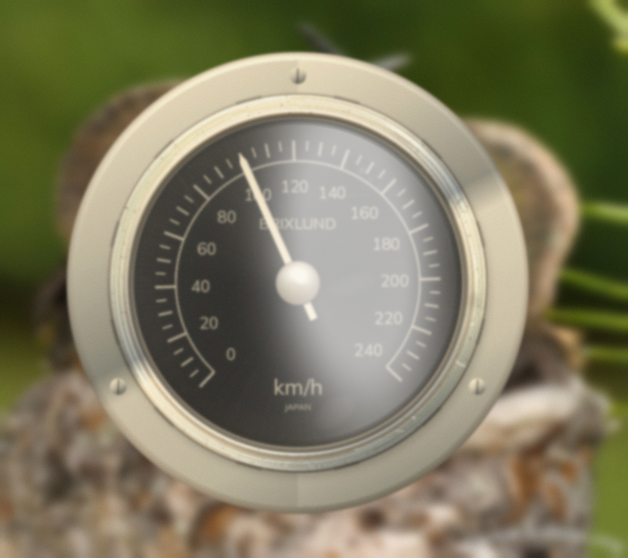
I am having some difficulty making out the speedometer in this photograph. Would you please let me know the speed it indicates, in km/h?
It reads 100 km/h
